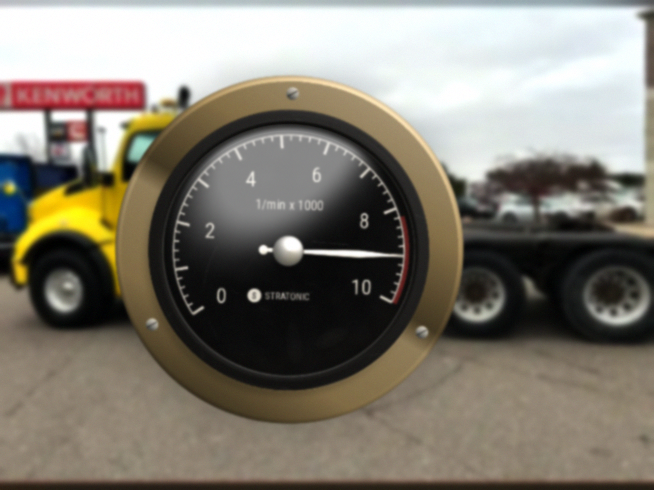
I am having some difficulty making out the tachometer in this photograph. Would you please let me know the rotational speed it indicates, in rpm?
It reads 9000 rpm
